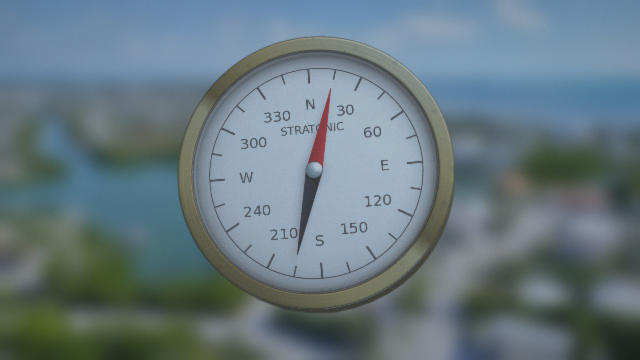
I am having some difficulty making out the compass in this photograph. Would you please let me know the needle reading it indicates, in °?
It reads 15 °
